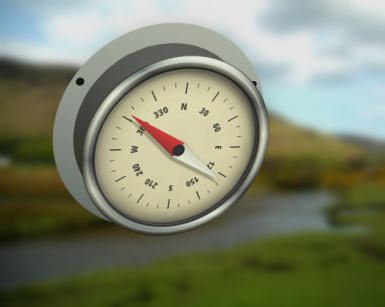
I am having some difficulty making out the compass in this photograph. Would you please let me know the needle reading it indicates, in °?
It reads 305 °
